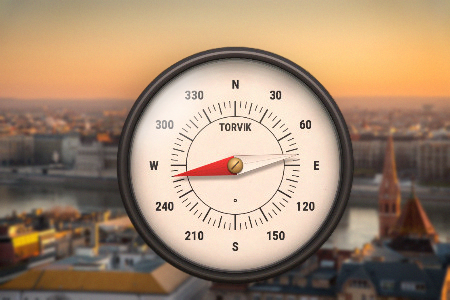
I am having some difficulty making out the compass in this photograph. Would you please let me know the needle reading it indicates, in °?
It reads 260 °
